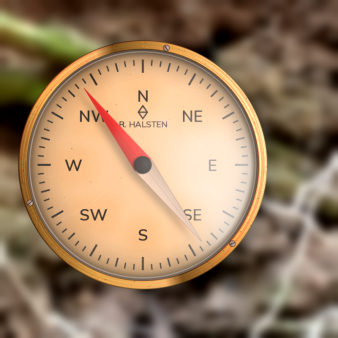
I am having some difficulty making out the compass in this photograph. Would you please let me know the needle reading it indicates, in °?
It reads 322.5 °
